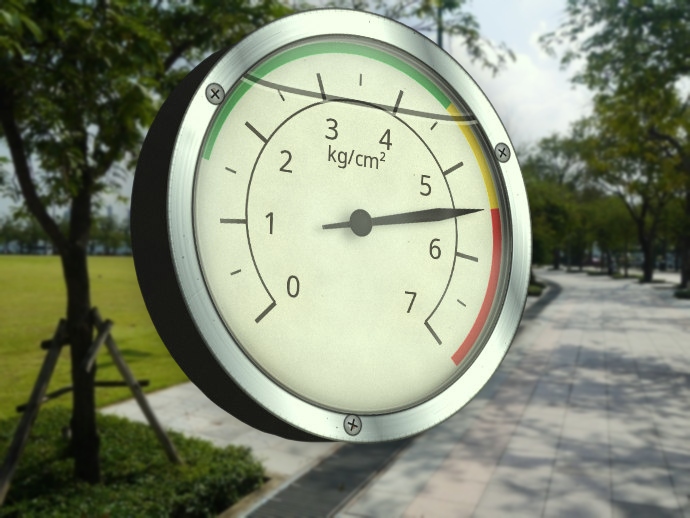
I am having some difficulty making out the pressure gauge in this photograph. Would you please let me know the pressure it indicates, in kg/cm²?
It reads 5.5 kg/cm²
